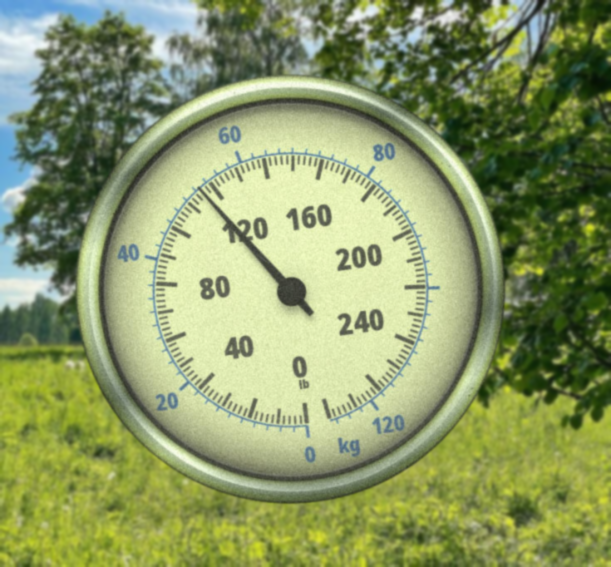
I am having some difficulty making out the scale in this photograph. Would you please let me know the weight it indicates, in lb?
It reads 116 lb
